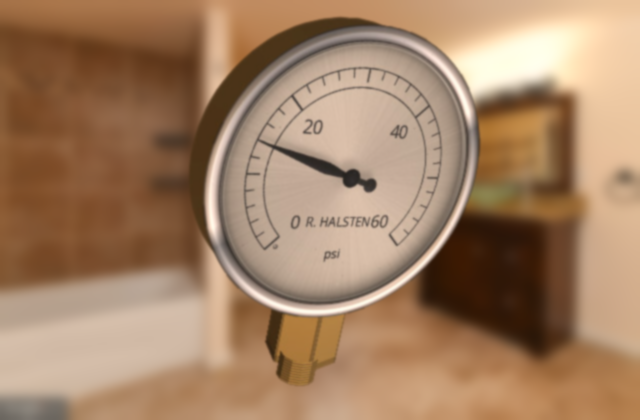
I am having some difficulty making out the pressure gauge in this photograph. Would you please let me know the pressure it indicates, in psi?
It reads 14 psi
